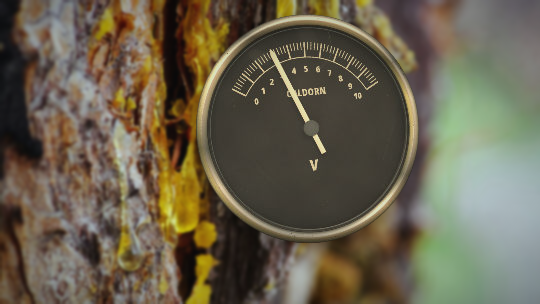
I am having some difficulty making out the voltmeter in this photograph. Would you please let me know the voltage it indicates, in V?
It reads 3 V
